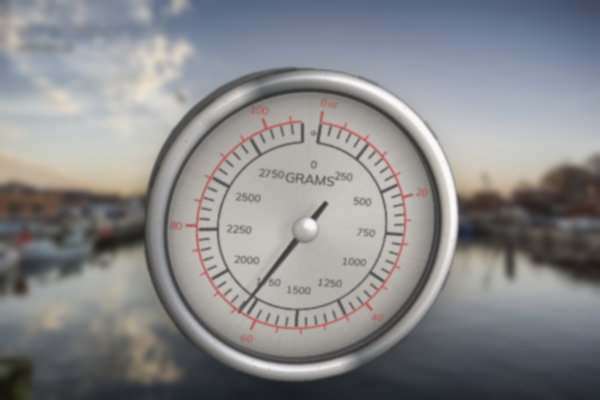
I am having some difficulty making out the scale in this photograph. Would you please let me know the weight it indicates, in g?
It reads 1800 g
